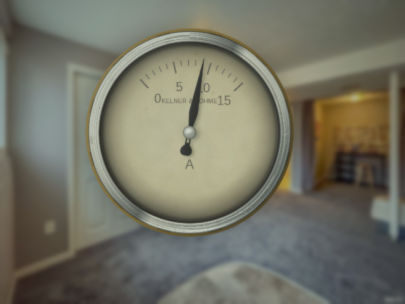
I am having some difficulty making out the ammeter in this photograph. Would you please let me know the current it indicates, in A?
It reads 9 A
